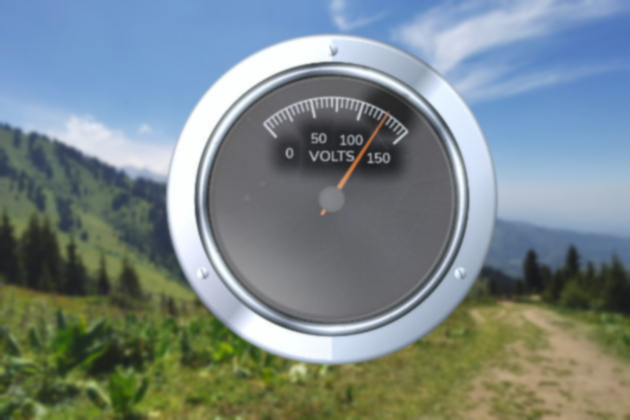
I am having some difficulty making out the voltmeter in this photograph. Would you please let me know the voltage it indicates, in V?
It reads 125 V
